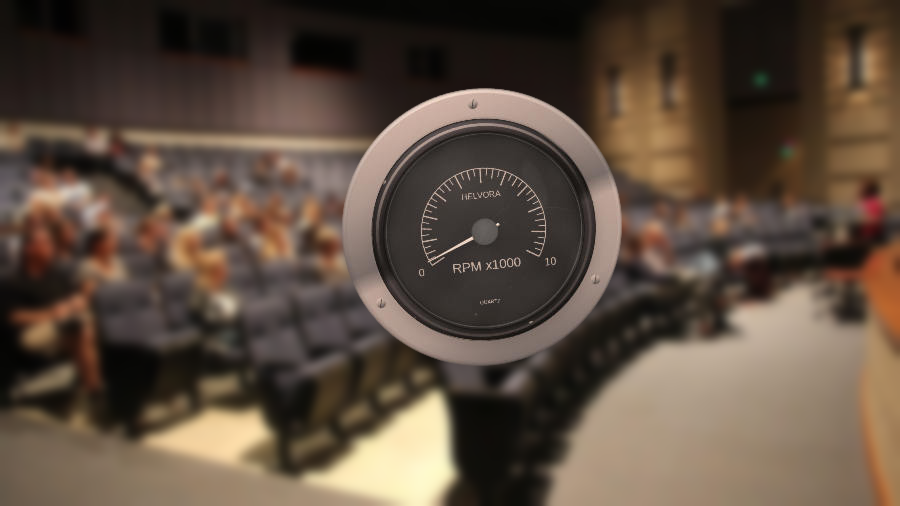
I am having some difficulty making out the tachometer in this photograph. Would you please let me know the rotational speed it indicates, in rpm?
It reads 250 rpm
